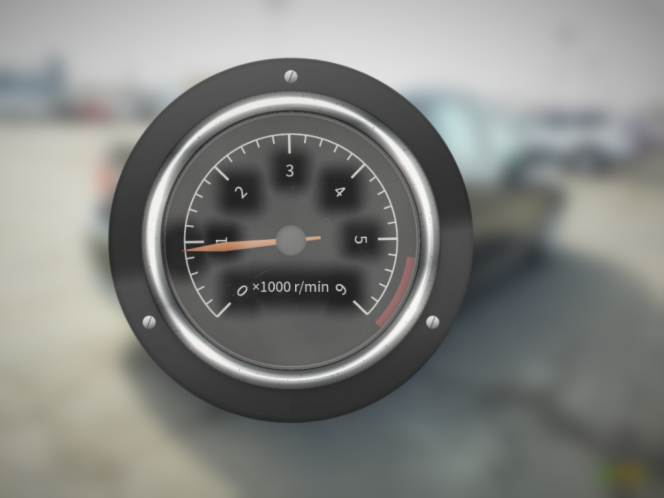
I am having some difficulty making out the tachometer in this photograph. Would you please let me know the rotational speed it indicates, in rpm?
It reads 900 rpm
